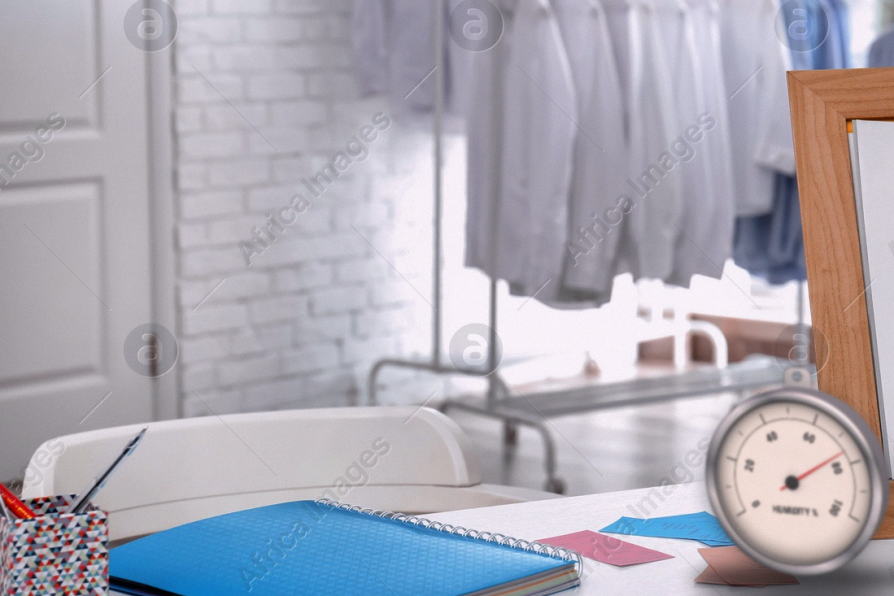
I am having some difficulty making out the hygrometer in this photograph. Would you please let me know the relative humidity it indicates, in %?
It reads 75 %
